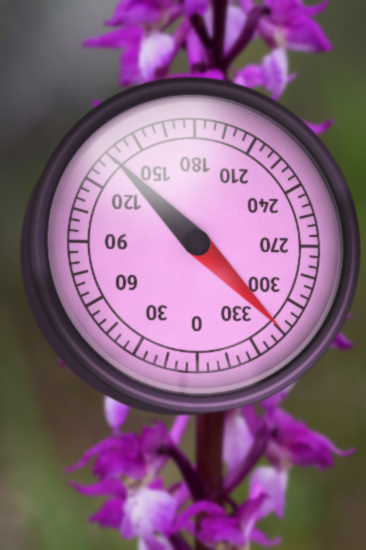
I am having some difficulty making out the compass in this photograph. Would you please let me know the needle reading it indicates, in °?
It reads 315 °
